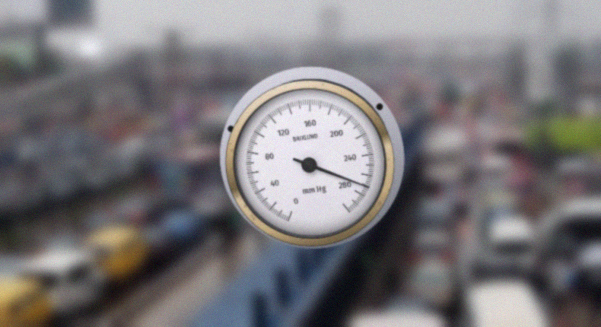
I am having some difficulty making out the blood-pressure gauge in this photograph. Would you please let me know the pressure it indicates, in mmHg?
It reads 270 mmHg
